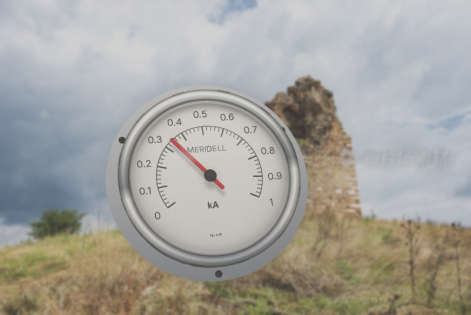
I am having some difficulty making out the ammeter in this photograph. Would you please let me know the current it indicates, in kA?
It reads 0.34 kA
